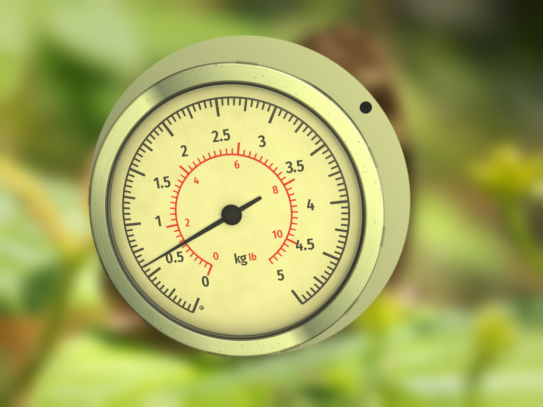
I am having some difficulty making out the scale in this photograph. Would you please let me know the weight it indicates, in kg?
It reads 0.6 kg
